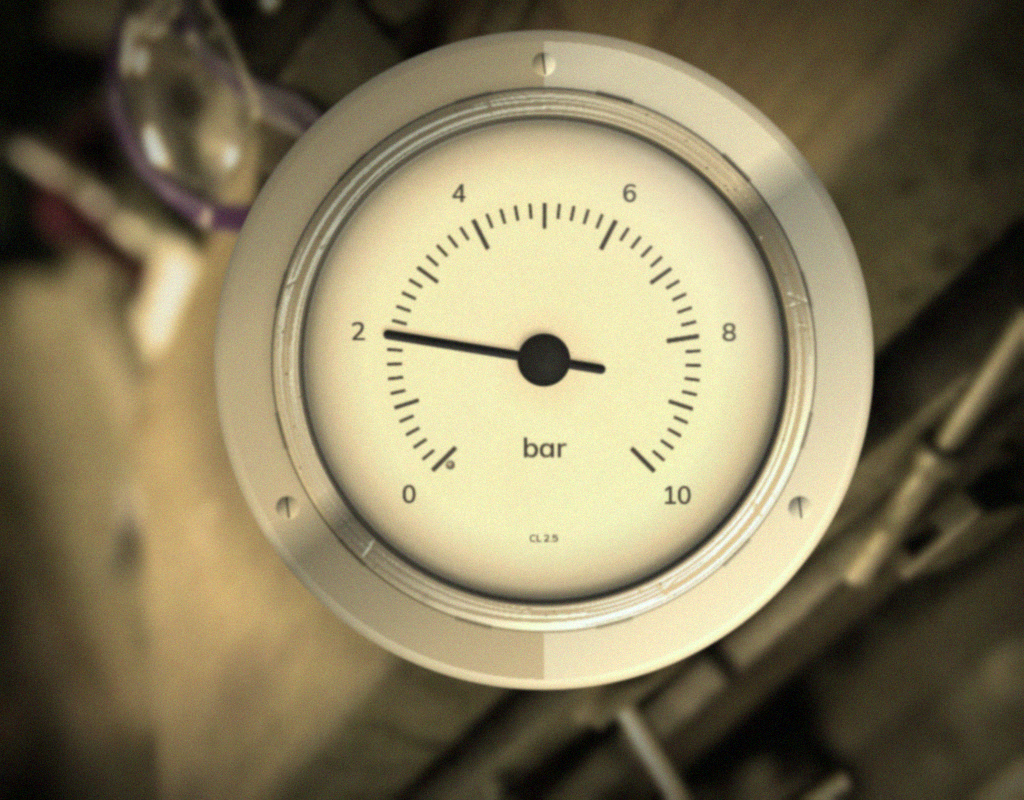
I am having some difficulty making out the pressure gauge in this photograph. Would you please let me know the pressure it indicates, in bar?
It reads 2 bar
